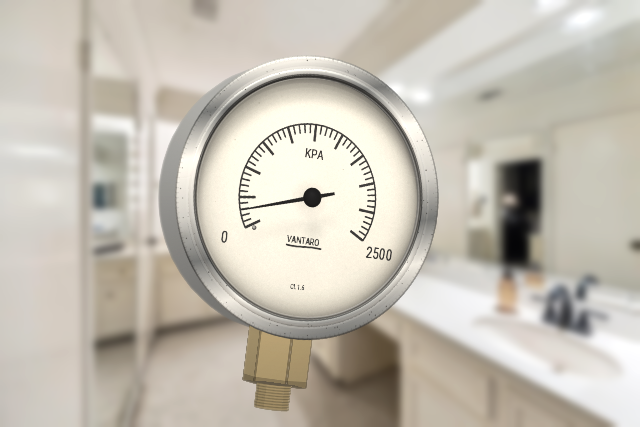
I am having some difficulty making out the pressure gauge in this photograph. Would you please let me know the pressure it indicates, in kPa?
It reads 150 kPa
